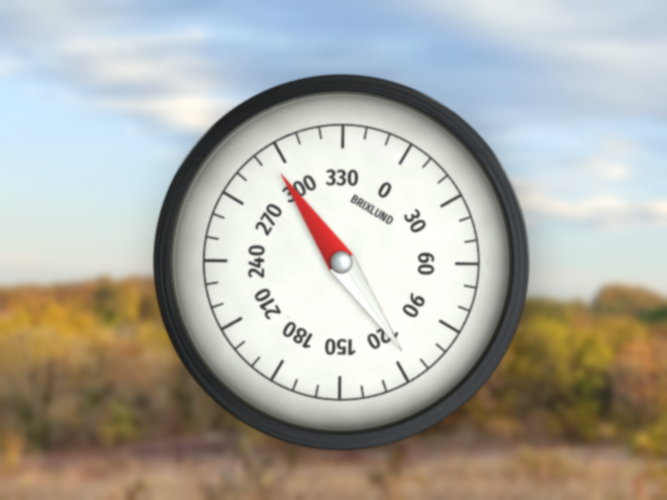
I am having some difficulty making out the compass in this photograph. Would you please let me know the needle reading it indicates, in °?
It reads 295 °
